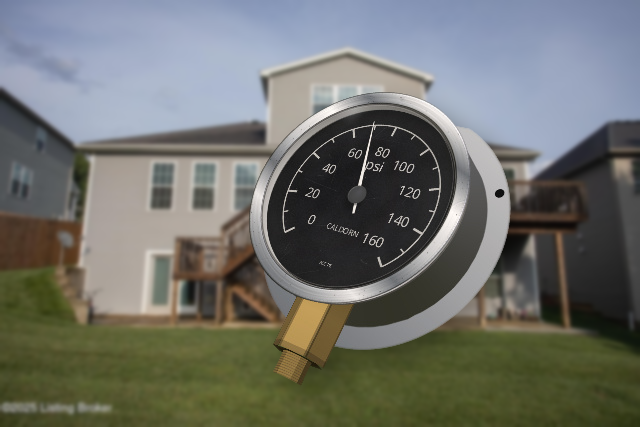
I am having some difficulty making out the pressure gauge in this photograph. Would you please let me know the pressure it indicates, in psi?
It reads 70 psi
